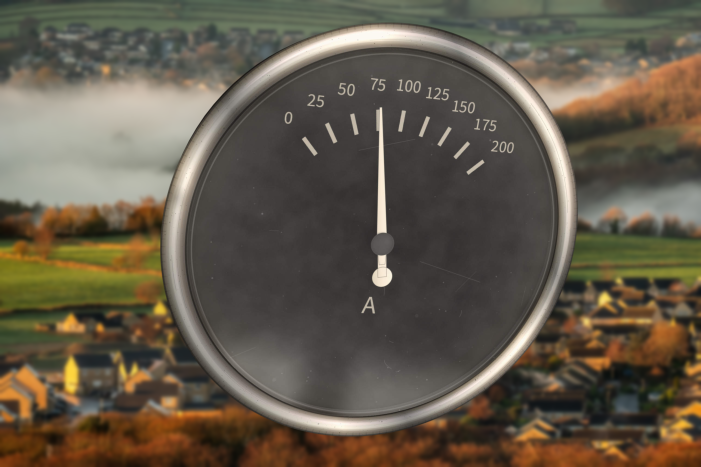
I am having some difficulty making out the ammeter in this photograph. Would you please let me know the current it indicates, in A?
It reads 75 A
